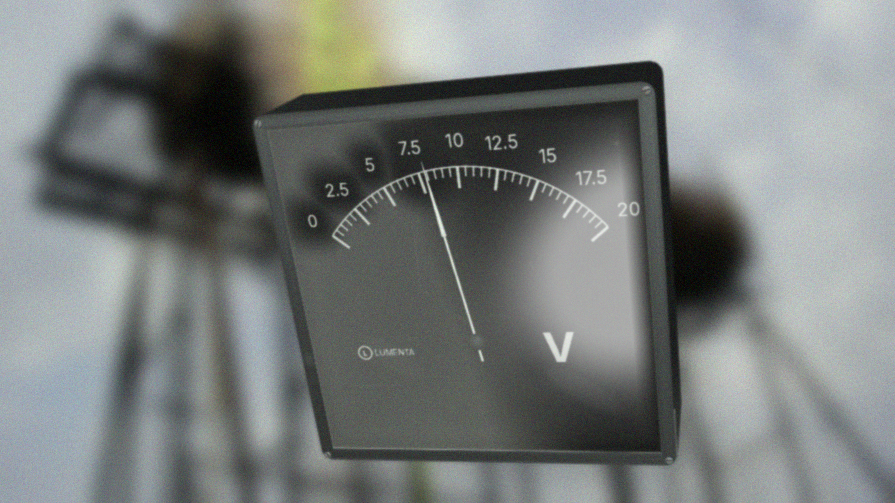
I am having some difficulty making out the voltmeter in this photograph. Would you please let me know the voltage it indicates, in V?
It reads 8 V
